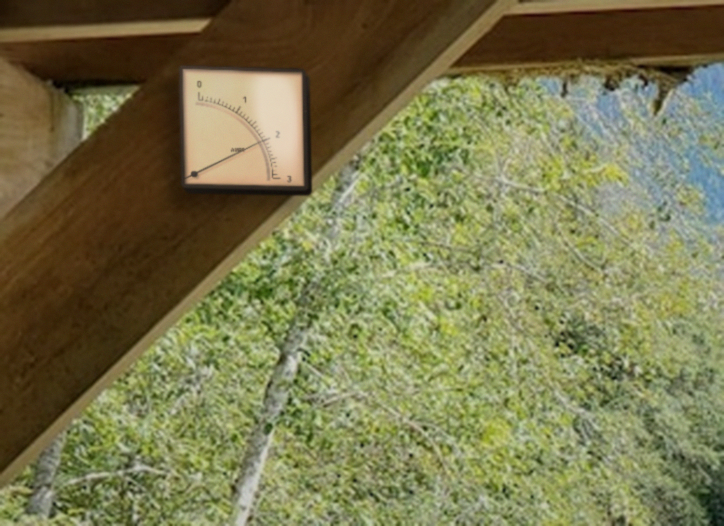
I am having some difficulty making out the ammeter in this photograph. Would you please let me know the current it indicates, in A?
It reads 2 A
